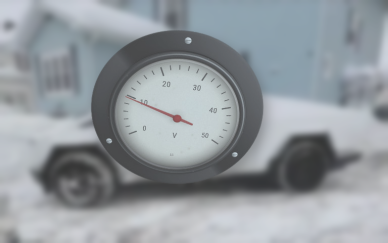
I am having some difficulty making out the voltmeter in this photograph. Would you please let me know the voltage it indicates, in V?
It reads 10 V
